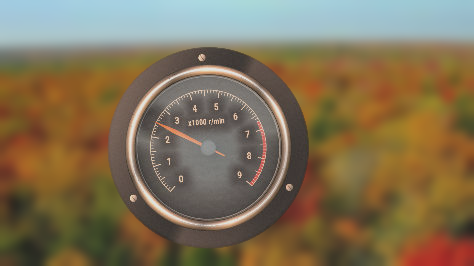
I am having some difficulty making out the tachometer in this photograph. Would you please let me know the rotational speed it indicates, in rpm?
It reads 2500 rpm
